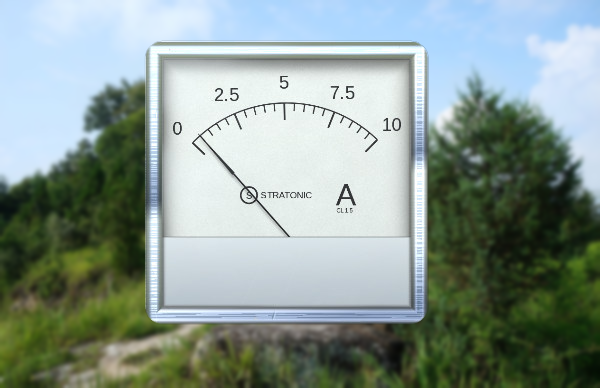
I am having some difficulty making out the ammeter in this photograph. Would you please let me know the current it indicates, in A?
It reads 0.5 A
